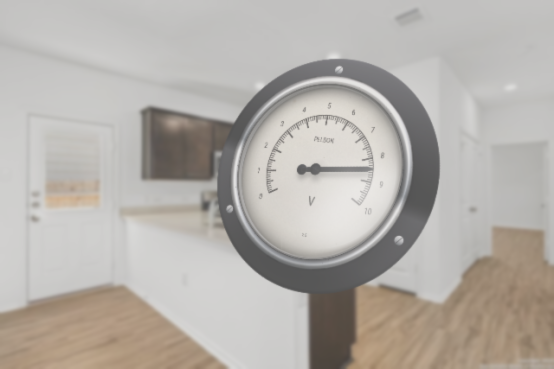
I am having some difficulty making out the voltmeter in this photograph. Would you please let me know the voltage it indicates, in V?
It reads 8.5 V
